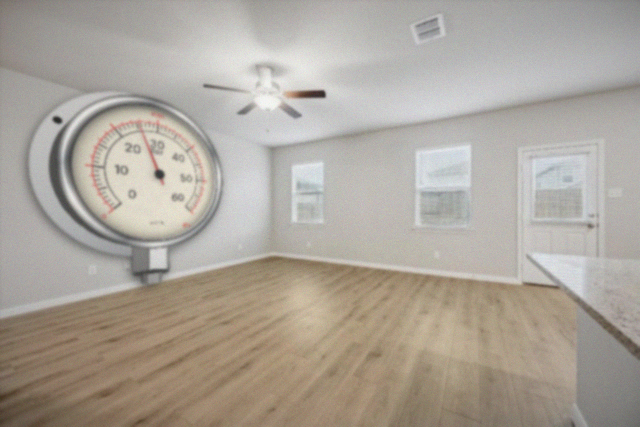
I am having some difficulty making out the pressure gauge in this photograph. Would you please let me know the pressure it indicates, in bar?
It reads 25 bar
